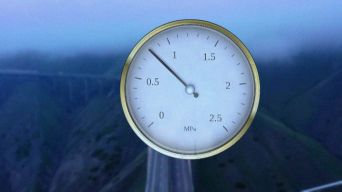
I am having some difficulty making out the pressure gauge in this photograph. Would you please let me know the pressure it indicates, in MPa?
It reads 0.8 MPa
